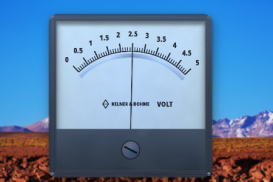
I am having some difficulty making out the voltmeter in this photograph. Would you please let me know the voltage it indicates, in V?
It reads 2.5 V
